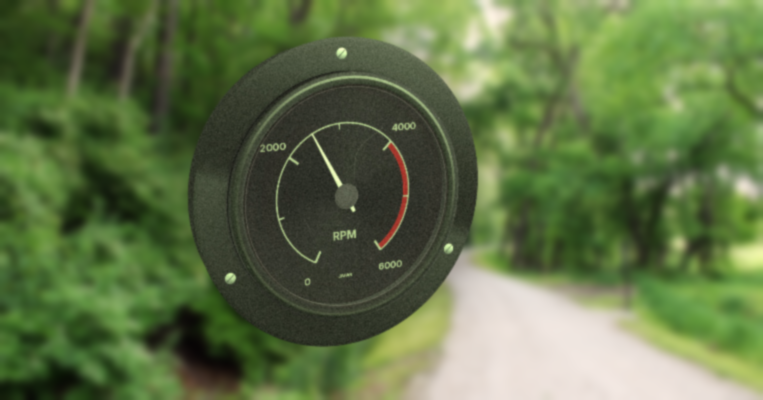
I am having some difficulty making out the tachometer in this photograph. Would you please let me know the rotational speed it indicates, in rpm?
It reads 2500 rpm
